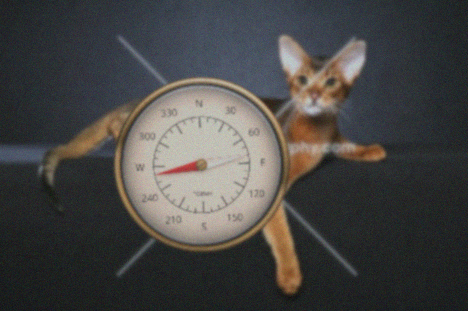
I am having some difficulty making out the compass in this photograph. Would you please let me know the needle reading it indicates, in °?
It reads 260 °
